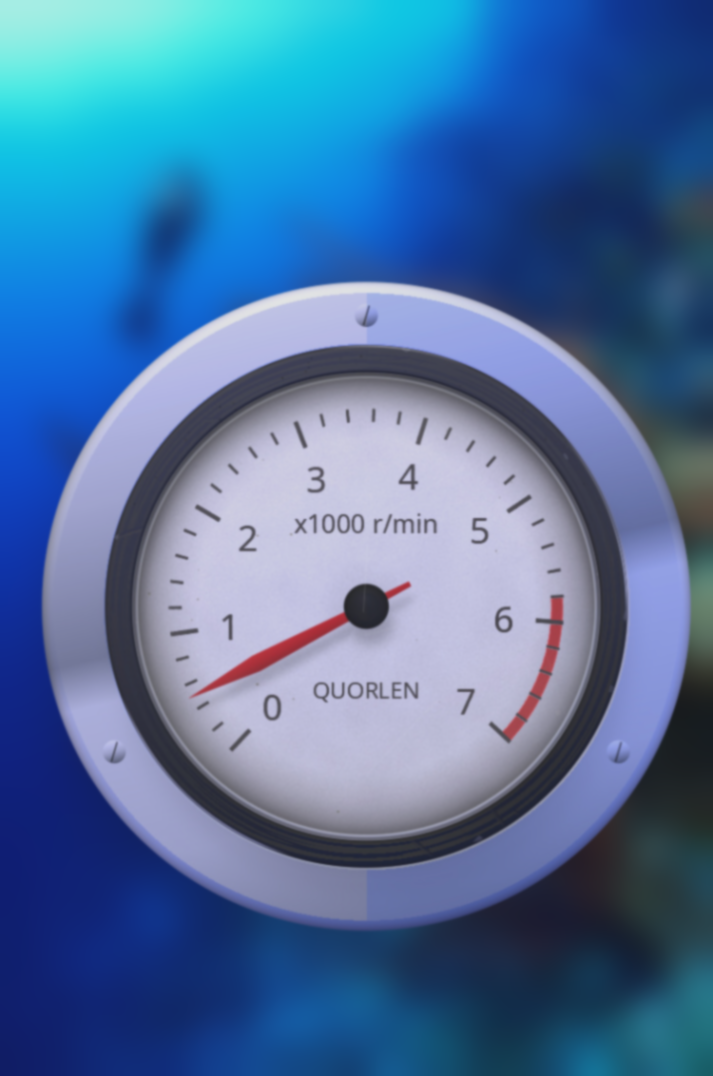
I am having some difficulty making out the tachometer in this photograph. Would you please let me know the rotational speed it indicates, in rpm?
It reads 500 rpm
